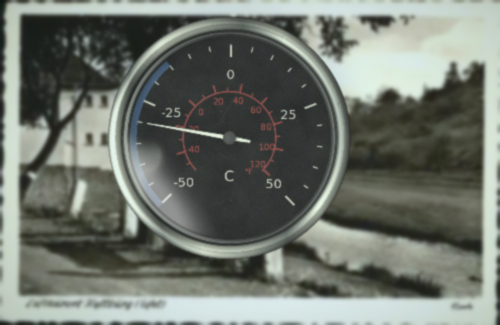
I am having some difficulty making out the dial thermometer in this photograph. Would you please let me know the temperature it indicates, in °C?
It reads -30 °C
